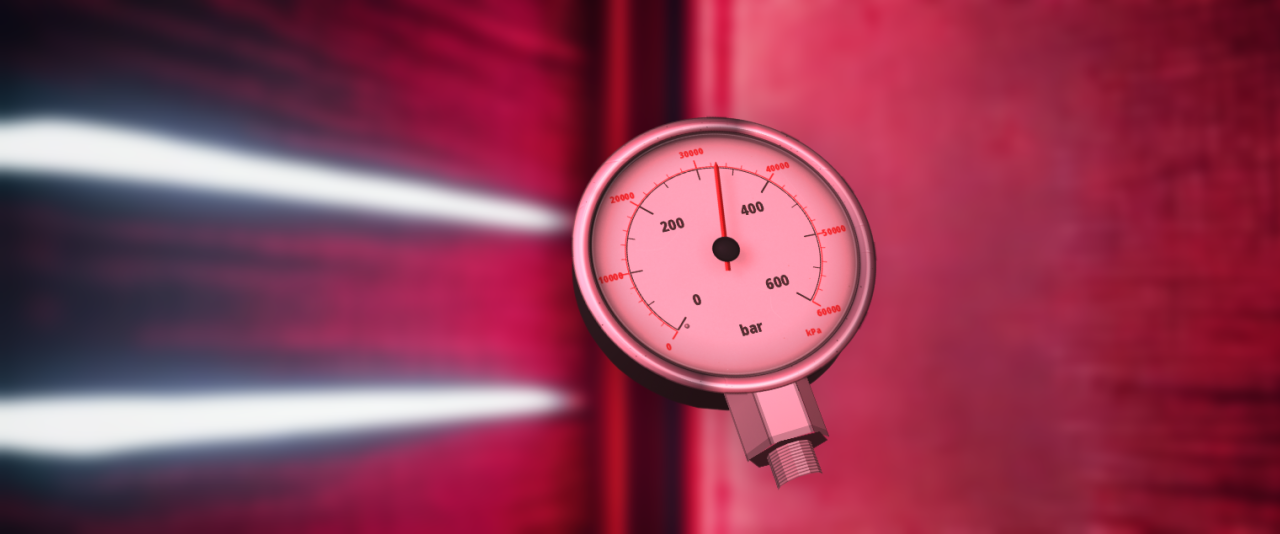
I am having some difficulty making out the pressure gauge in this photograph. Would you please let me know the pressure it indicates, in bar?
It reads 325 bar
